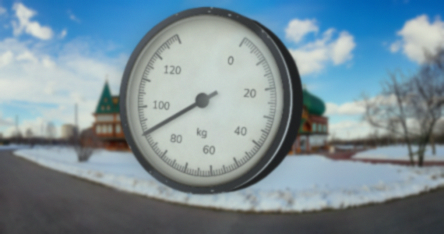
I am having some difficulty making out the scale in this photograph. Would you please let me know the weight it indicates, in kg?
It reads 90 kg
